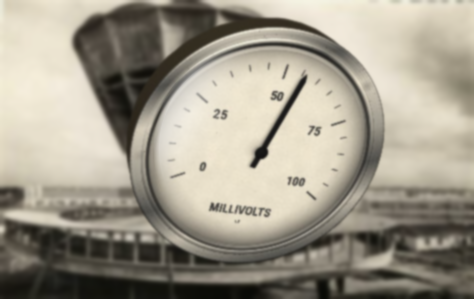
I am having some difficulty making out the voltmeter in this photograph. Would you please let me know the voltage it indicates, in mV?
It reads 55 mV
